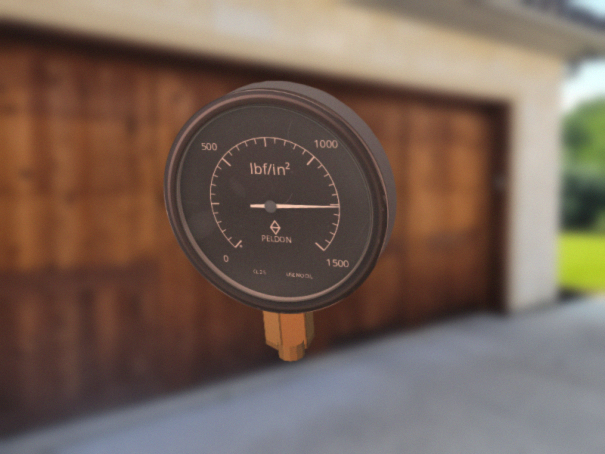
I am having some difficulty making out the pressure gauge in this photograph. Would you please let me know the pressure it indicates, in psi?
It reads 1250 psi
